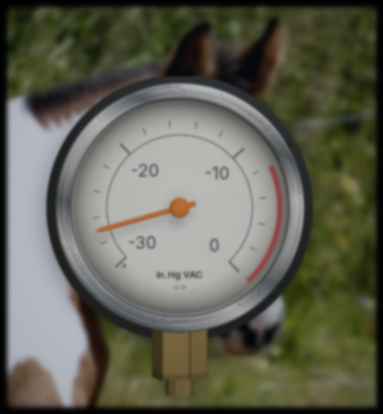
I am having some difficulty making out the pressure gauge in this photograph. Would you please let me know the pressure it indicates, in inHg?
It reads -27 inHg
